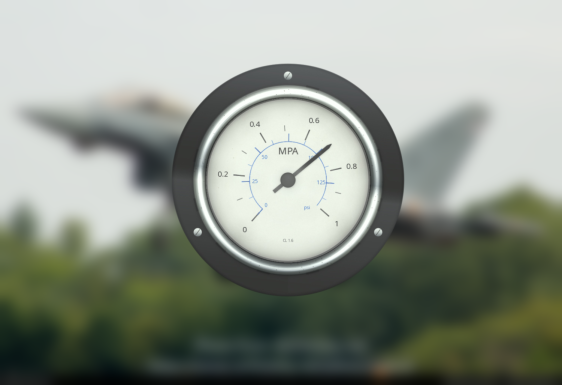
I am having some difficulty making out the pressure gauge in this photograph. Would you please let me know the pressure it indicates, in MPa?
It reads 0.7 MPa
